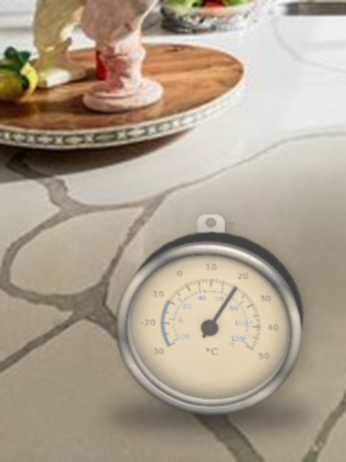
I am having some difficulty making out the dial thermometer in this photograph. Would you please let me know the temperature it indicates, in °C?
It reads 20 °C
